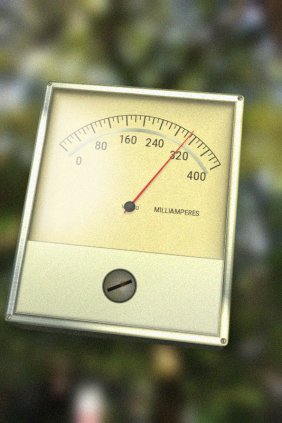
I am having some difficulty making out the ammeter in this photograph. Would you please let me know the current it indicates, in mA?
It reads 310 mA
